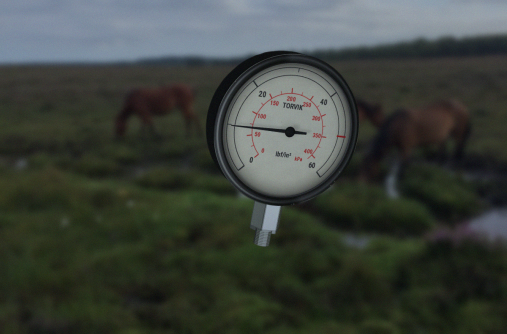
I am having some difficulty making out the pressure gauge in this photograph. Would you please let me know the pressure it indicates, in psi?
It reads 10 psi
